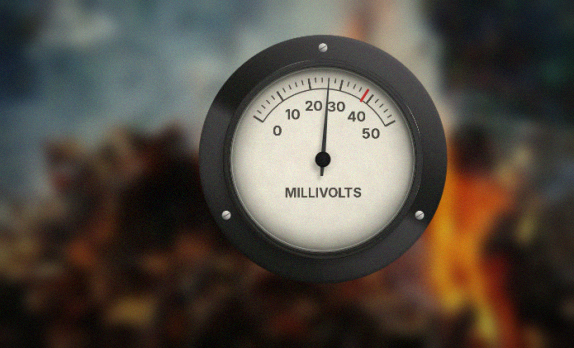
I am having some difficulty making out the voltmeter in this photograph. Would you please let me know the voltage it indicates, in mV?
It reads 26 mV
